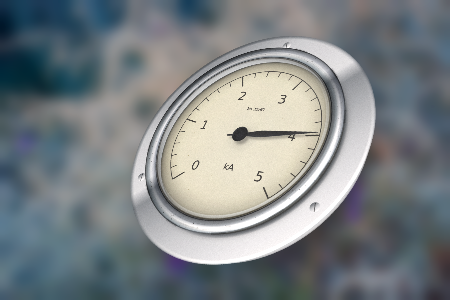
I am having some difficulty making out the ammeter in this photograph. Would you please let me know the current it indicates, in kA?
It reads 4 kA
